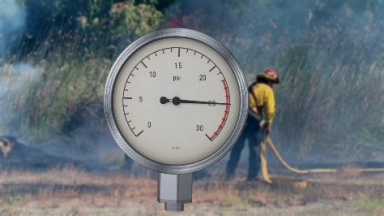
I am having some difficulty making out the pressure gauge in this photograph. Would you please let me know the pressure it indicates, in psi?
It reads 25 psi
